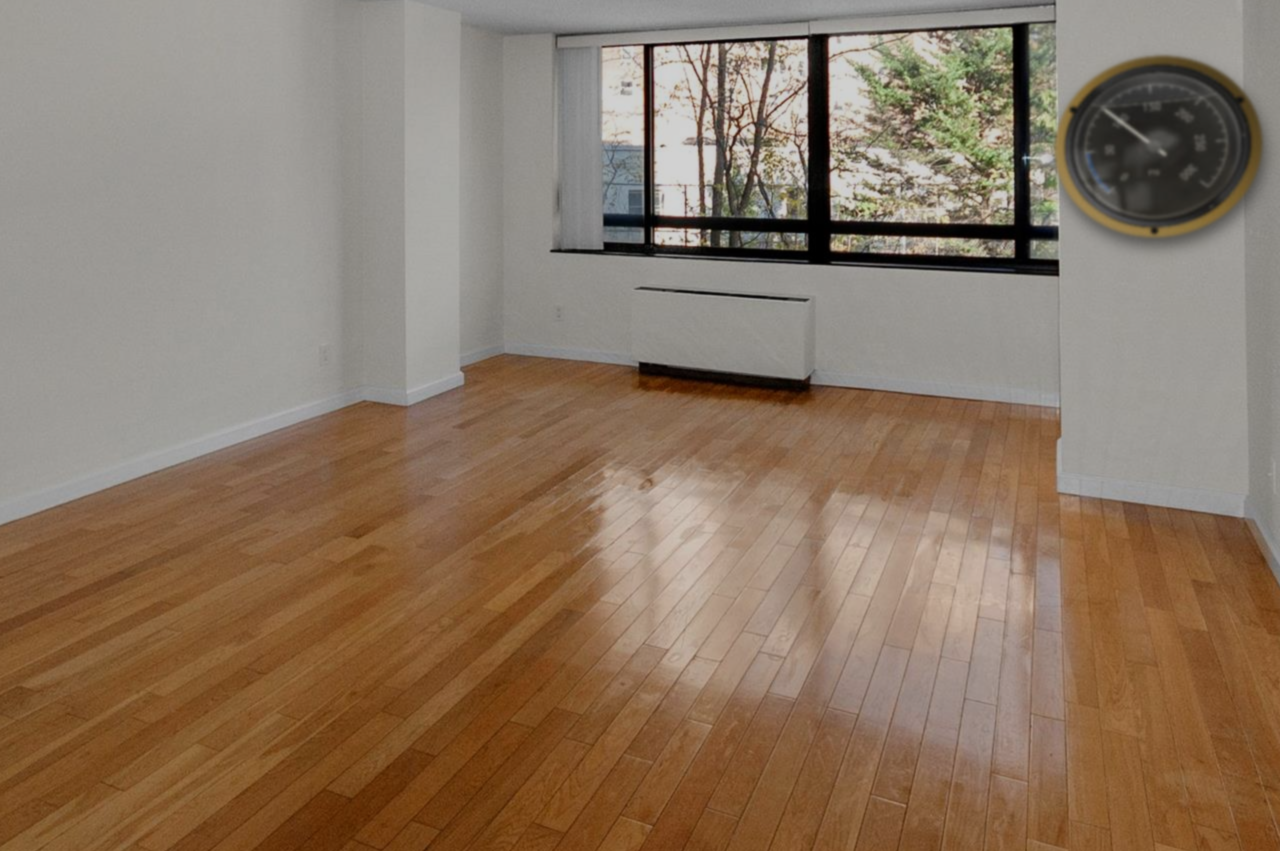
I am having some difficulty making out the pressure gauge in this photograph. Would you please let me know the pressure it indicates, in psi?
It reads 100 psi
